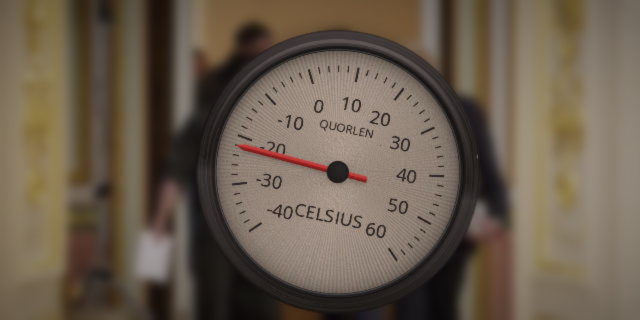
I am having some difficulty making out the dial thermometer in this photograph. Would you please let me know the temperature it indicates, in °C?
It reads -22 °C
